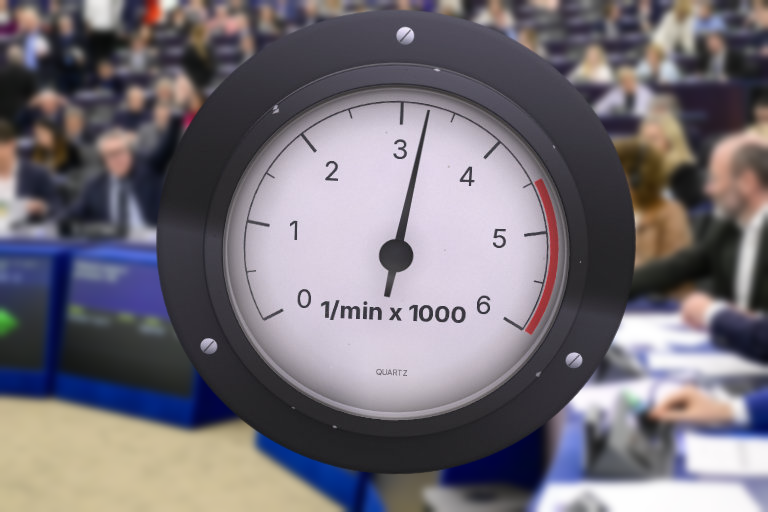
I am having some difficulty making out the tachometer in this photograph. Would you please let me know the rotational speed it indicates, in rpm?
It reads 3250 rpm
